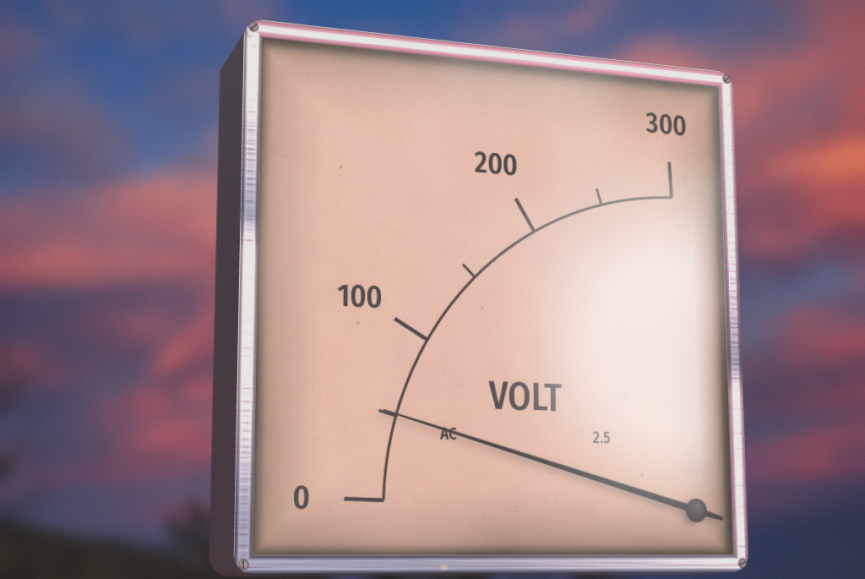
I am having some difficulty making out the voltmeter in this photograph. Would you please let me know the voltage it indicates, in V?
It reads 50 V
